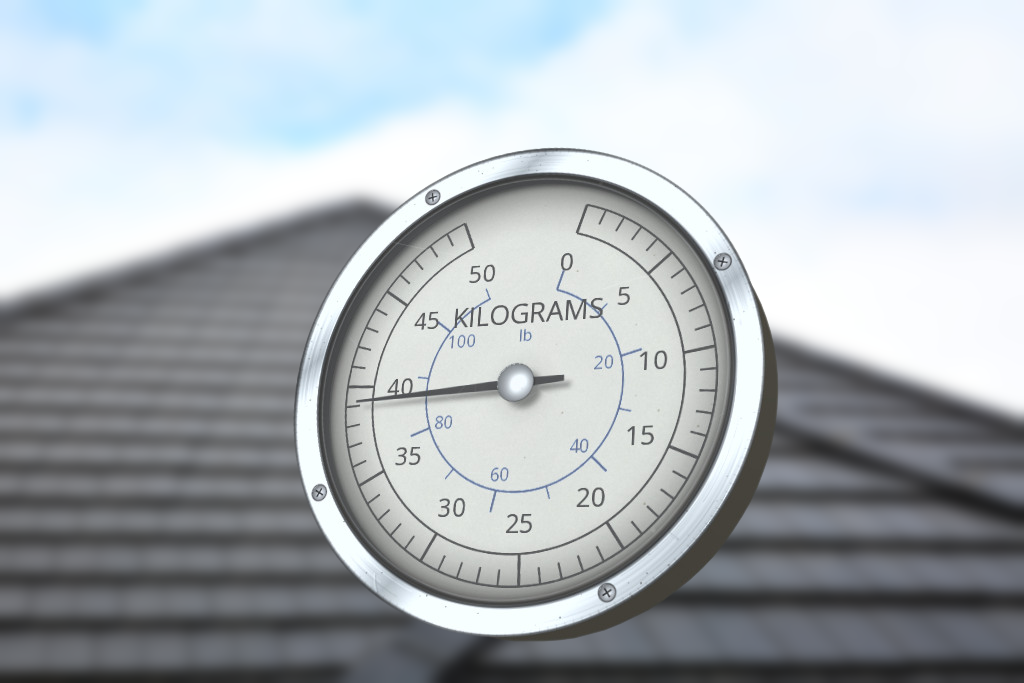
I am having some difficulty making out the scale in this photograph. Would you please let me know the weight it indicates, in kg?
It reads 39 kg
